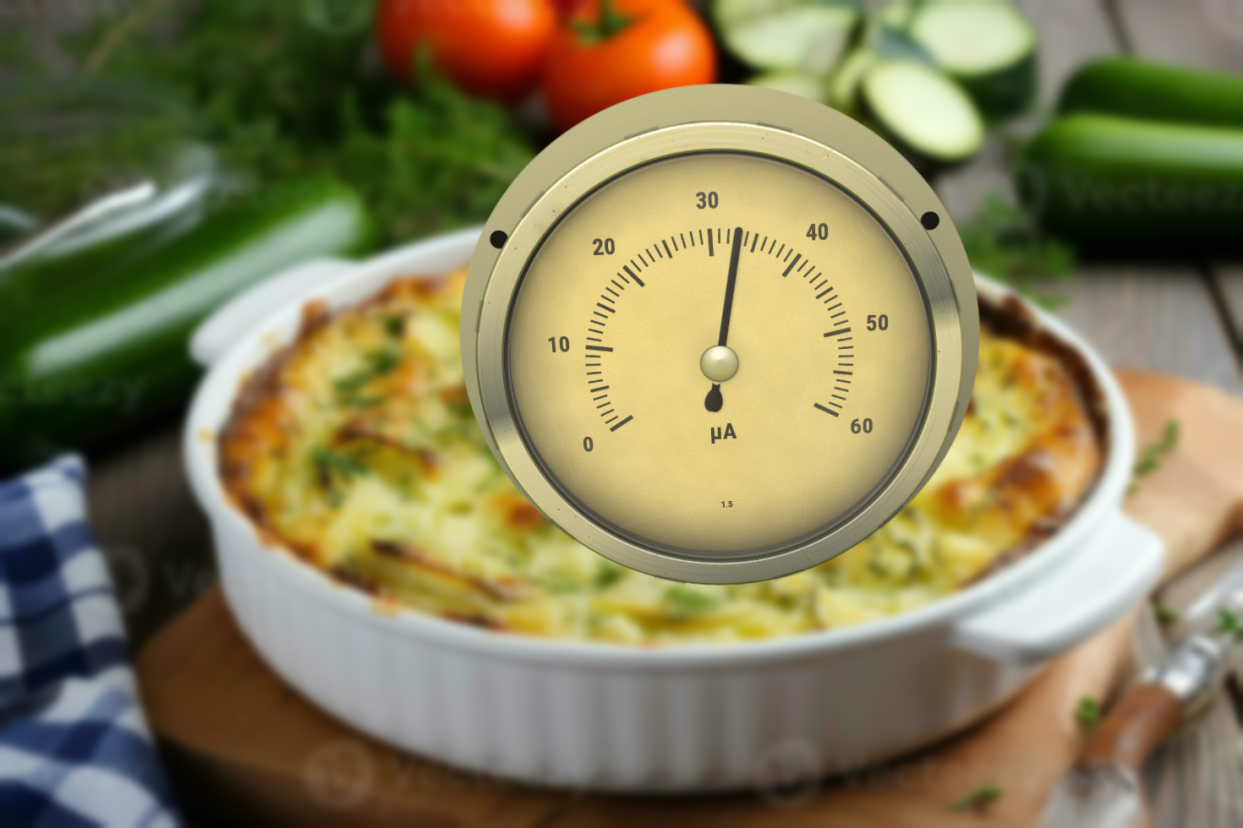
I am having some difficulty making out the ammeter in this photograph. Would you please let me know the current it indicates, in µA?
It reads 33 µA
